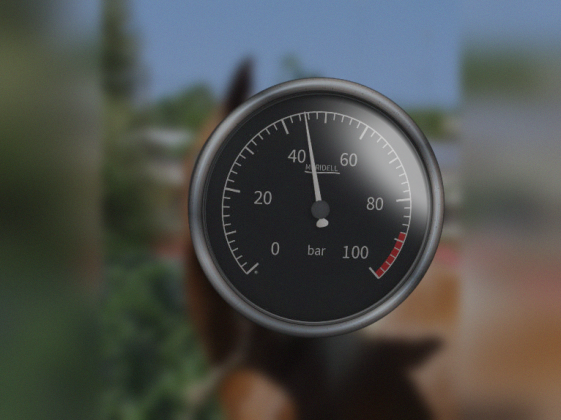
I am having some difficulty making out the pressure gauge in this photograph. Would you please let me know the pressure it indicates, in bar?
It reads 45 bar
